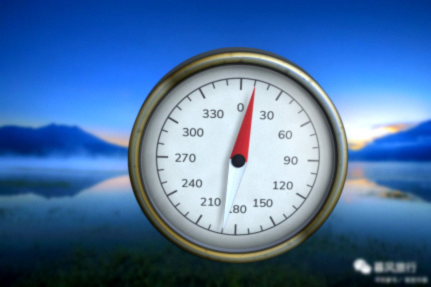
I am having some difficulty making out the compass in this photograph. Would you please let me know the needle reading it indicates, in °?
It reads 10 °
